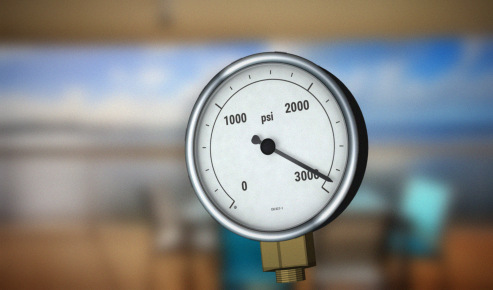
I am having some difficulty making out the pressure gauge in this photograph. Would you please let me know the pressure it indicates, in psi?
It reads 2900 psi
